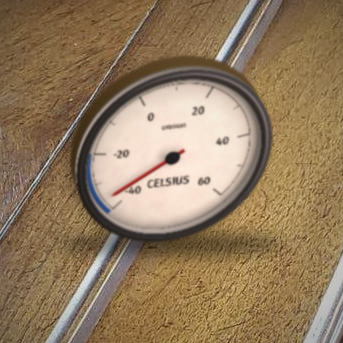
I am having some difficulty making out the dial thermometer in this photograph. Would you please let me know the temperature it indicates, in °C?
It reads -35 °C
